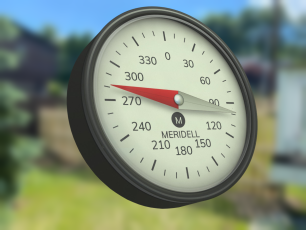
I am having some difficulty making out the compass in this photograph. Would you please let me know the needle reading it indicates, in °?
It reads 280 °
